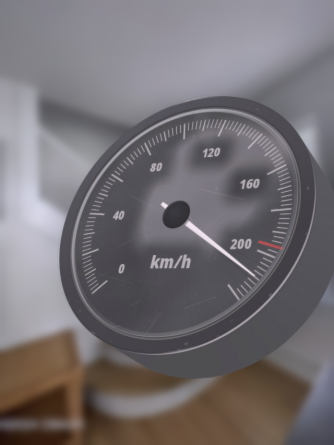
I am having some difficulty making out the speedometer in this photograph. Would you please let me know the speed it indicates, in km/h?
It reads 210 km/h
